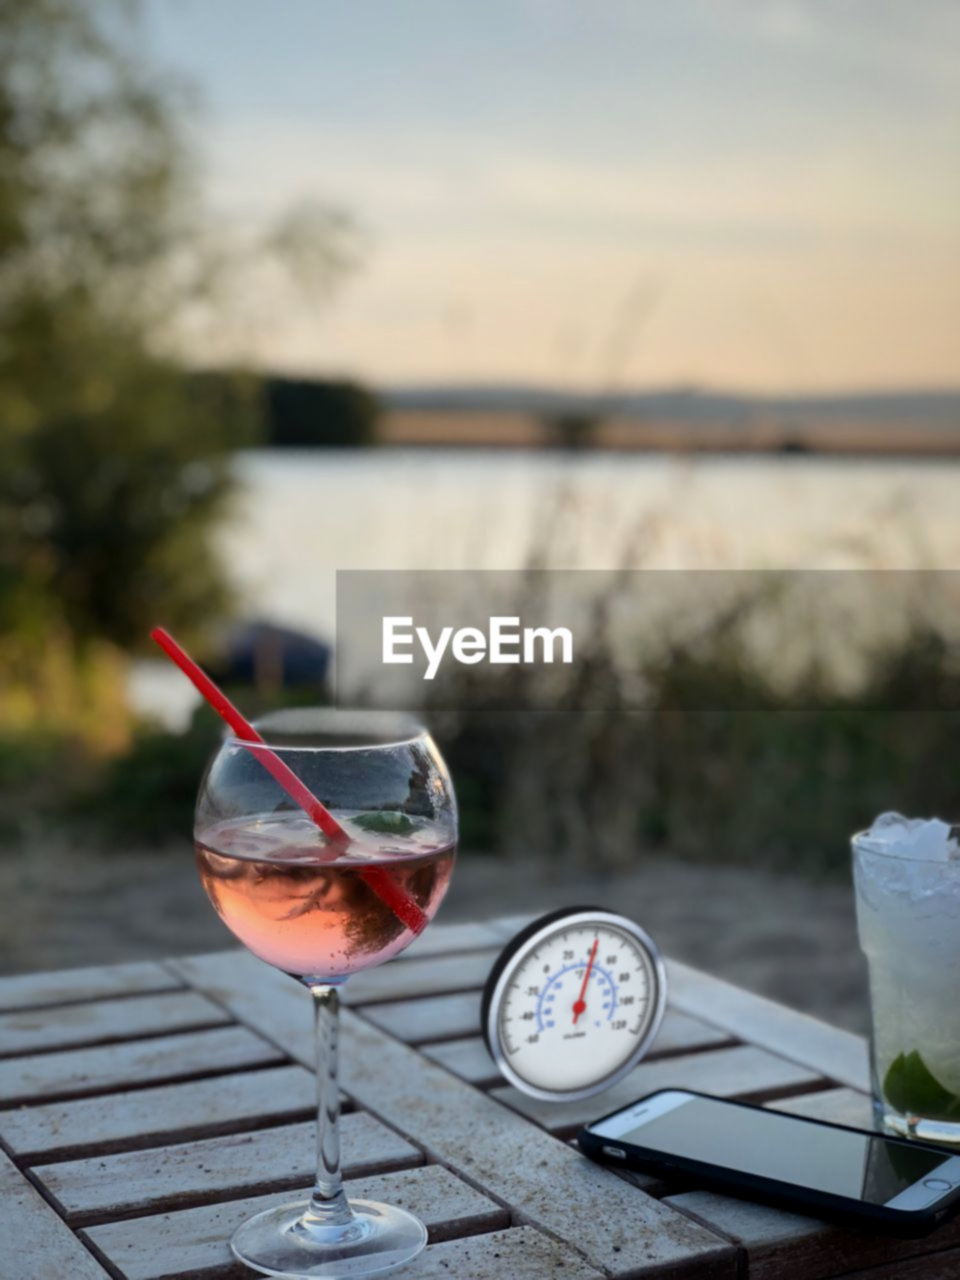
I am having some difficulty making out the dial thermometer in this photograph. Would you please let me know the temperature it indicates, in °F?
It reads 40 °F
